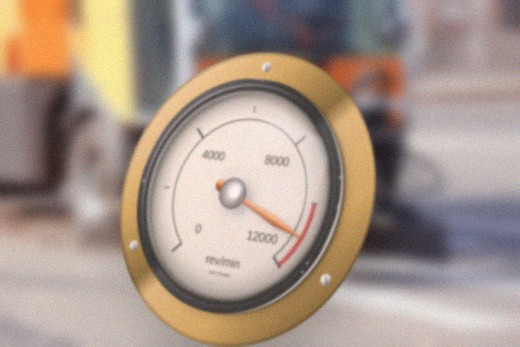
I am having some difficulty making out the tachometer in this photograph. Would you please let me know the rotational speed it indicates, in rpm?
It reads 11000 rpm
